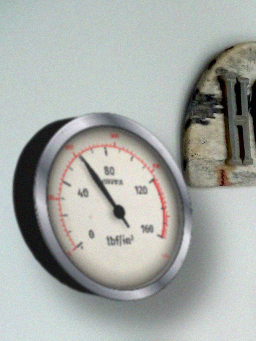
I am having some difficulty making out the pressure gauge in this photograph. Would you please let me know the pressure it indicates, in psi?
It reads 60 psi
